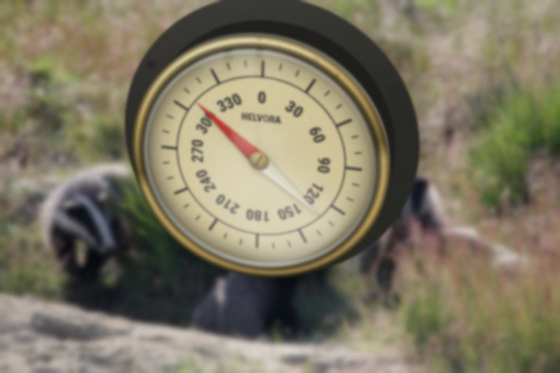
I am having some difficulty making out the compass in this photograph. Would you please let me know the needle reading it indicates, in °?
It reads 310 °
